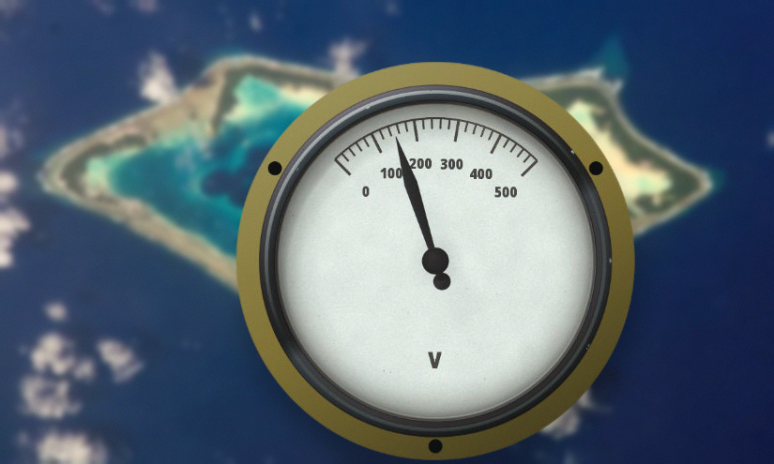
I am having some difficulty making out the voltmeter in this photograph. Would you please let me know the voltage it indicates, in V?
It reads 150 V
